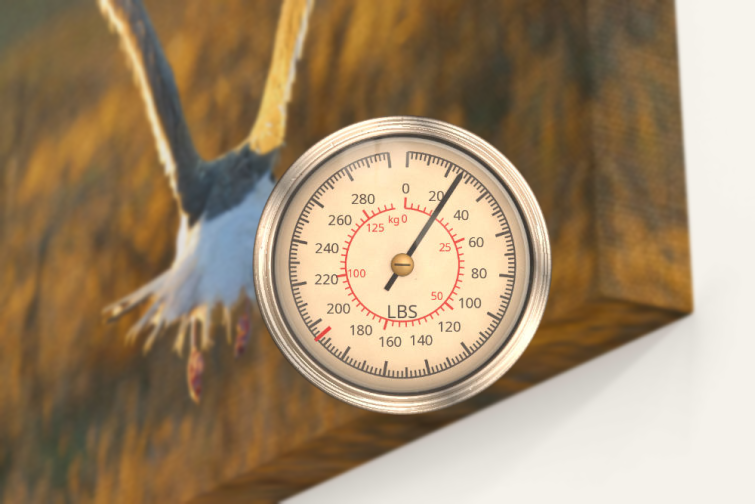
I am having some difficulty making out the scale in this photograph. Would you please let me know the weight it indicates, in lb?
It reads 26 lb
